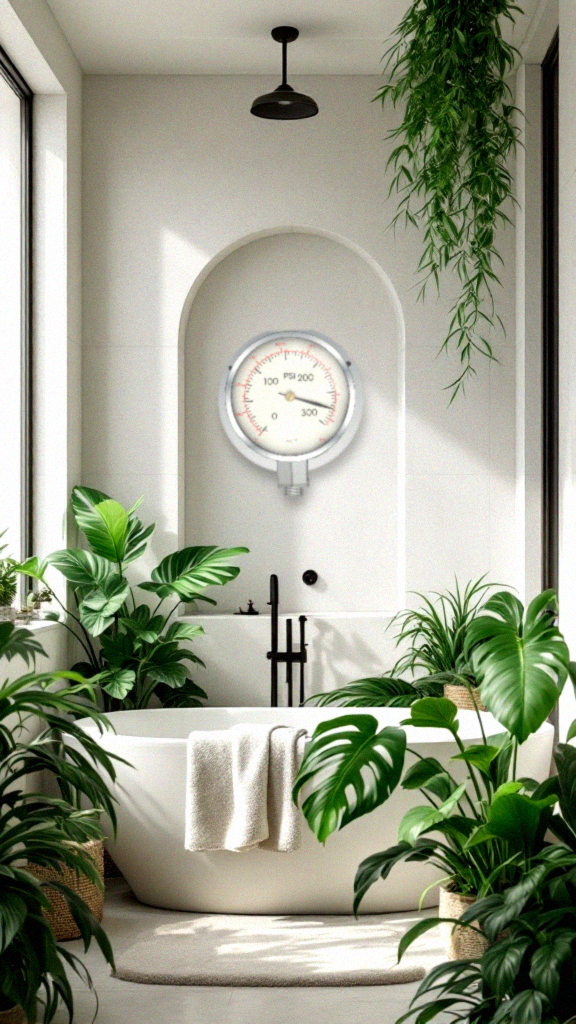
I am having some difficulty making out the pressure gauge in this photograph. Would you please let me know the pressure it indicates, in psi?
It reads 275 psi
